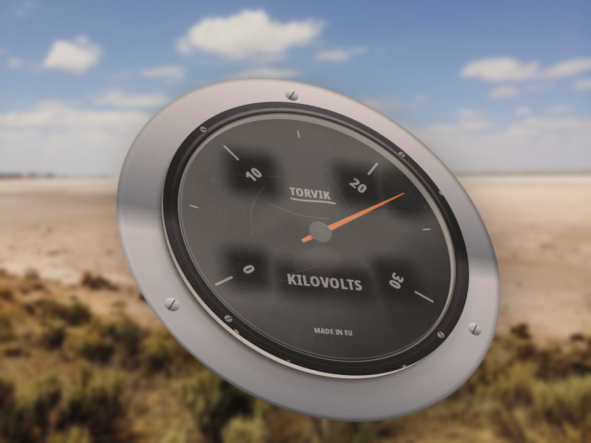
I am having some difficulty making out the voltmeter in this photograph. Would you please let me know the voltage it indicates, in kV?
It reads 22.5 kV
